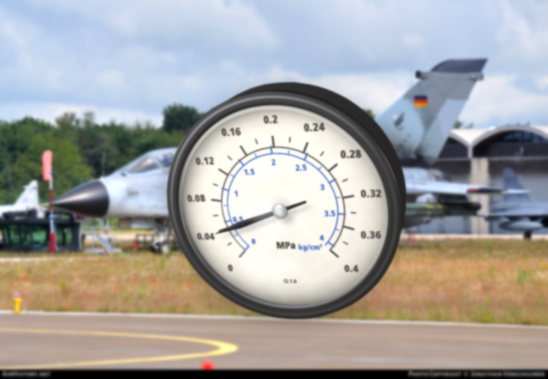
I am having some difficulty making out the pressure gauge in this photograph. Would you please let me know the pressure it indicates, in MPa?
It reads 0.04 MPa
